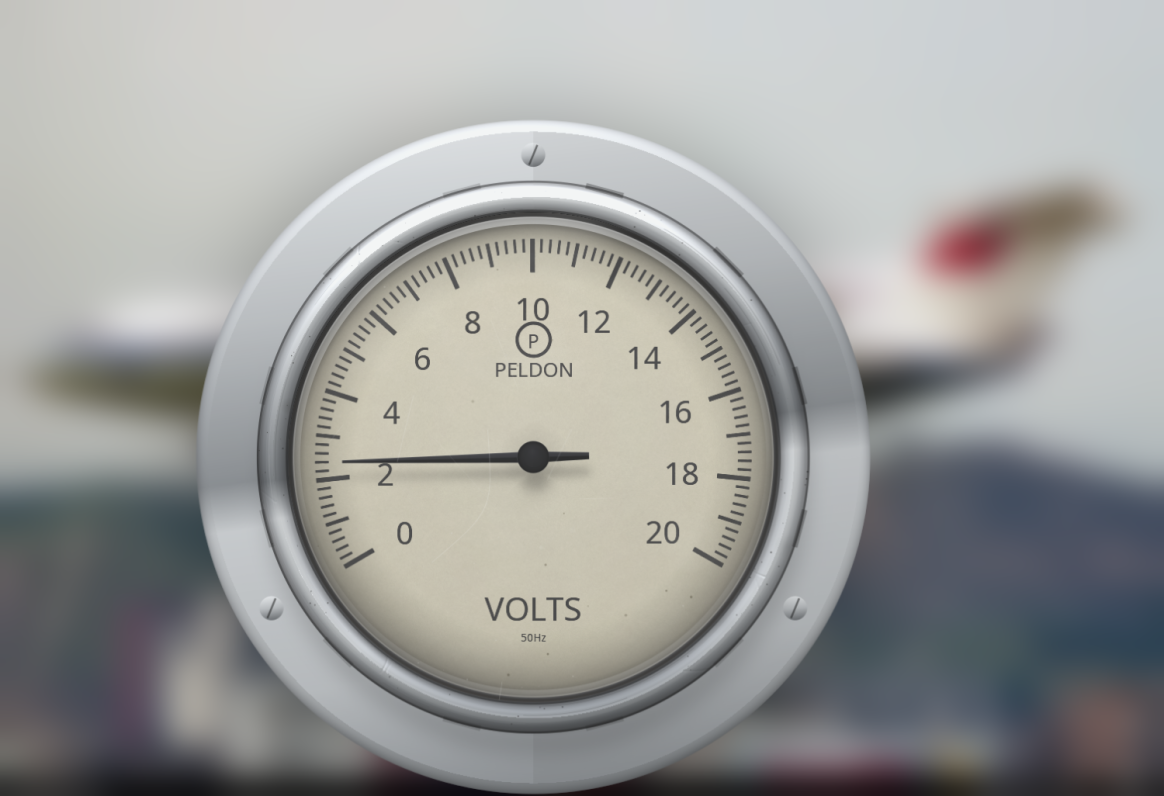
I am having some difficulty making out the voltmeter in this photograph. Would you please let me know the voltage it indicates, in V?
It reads 2.4 V
